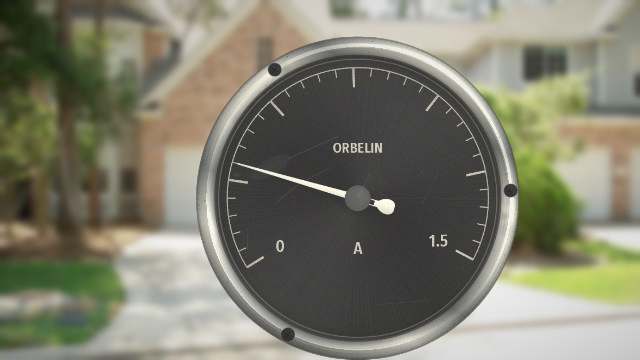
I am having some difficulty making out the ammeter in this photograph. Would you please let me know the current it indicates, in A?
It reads 0.3 A
